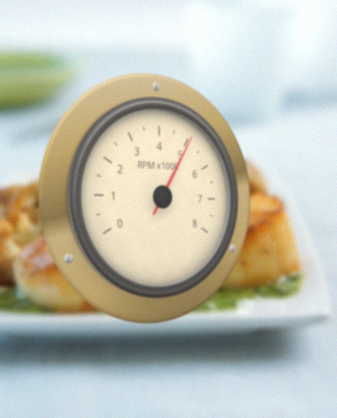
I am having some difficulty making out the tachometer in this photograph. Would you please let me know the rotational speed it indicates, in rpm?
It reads 5000 rpm
